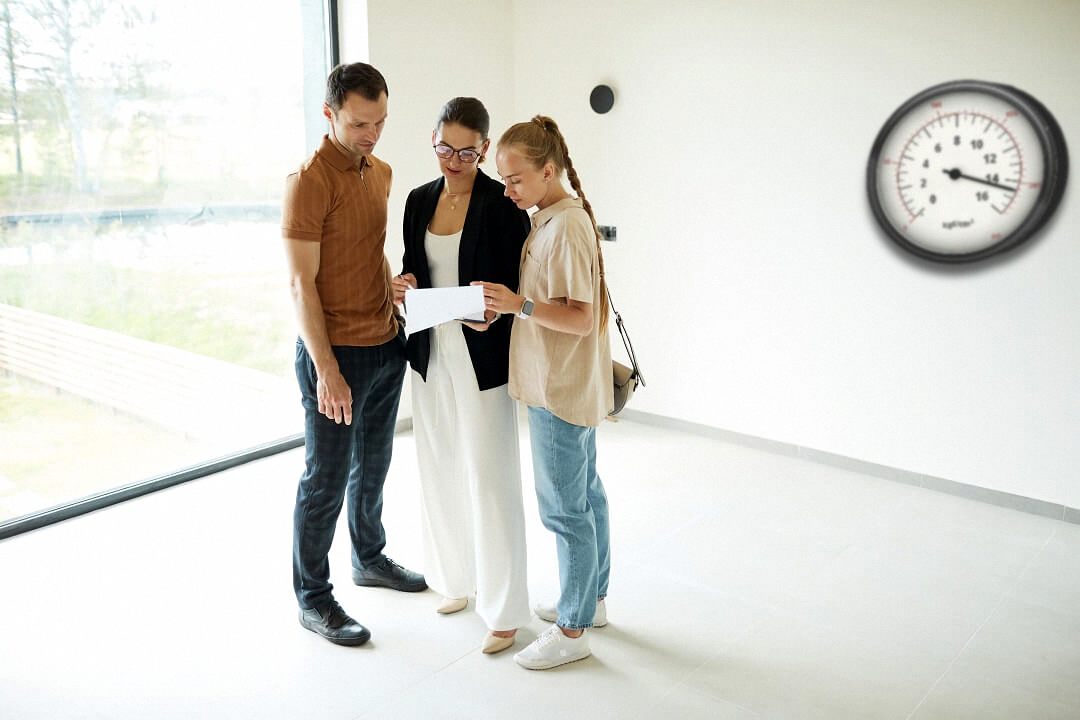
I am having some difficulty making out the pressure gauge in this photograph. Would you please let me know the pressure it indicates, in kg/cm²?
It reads 14.5 kg/cm²
